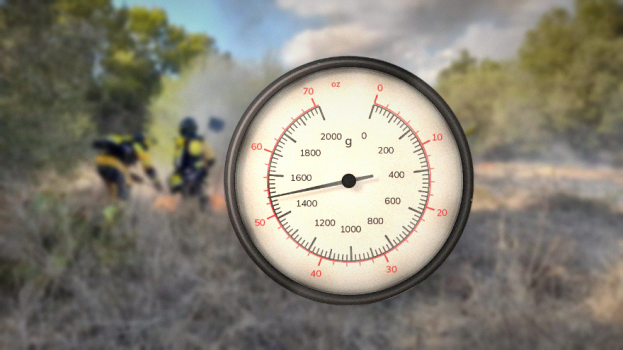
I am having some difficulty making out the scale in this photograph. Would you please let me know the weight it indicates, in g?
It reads 1500 g
